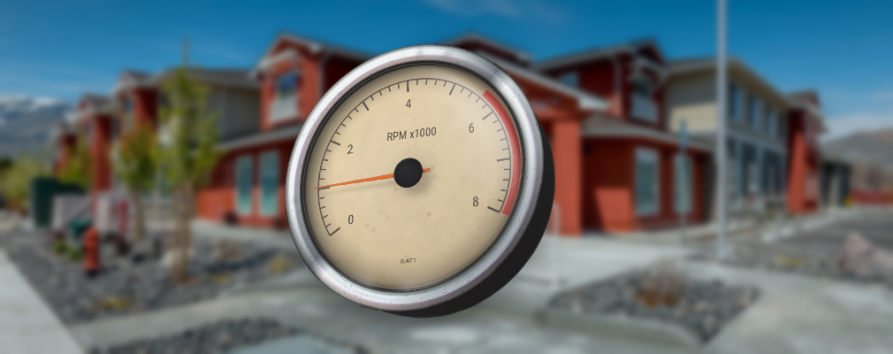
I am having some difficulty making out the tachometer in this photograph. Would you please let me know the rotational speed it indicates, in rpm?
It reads 1000 rpm
